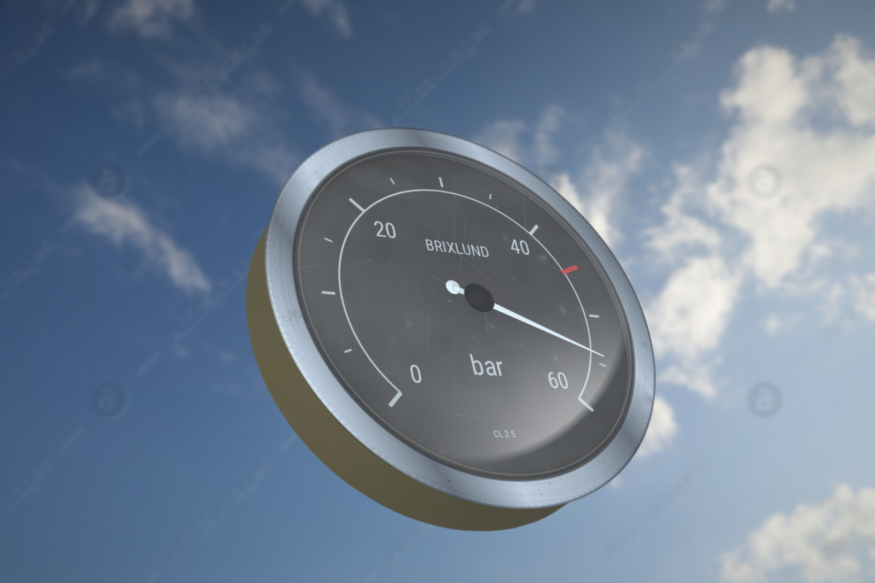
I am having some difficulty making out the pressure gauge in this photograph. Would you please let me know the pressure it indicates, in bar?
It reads 55 bar
